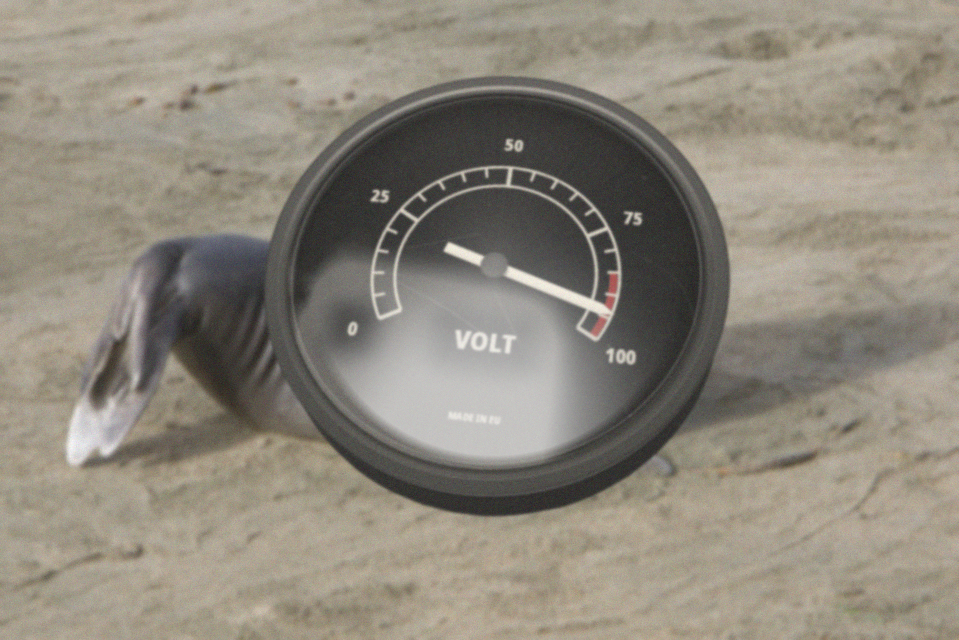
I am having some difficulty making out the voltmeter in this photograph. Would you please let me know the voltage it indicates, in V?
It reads 95 V
